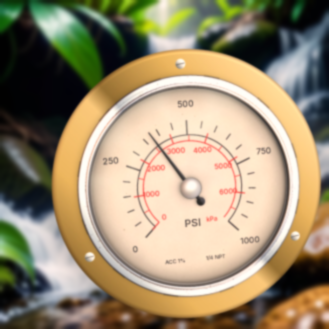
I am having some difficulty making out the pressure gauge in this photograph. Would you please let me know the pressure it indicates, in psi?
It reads 375 psi
